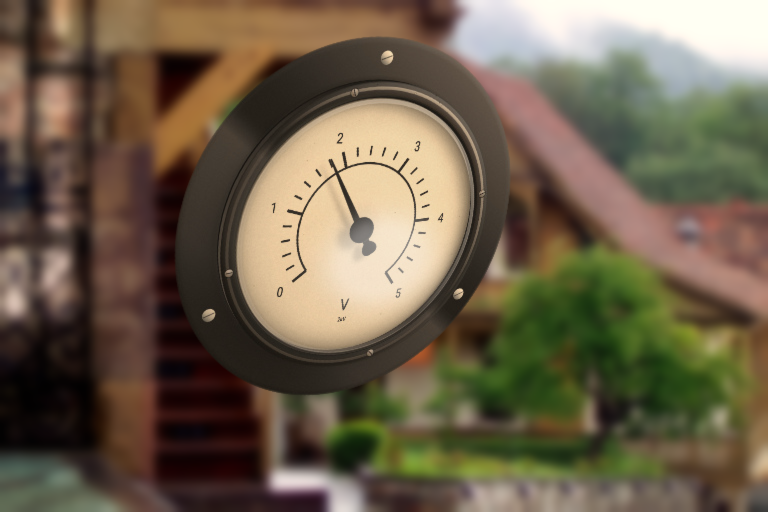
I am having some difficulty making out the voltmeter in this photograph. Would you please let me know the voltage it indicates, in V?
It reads 1.8 V
